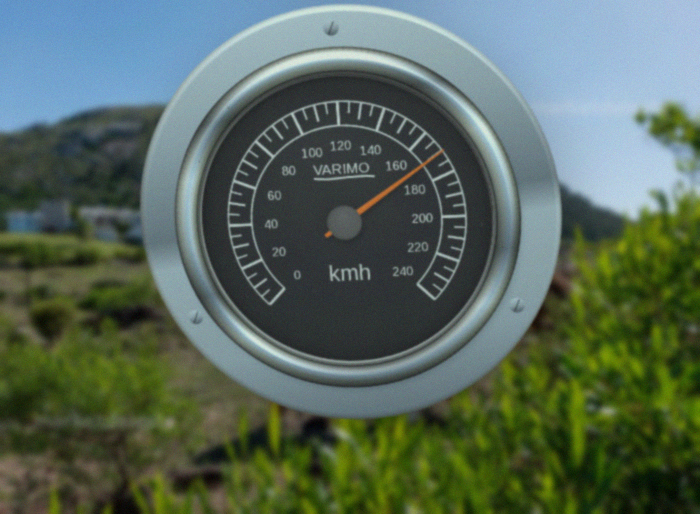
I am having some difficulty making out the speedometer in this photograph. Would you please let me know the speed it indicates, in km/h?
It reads 170 km/h
